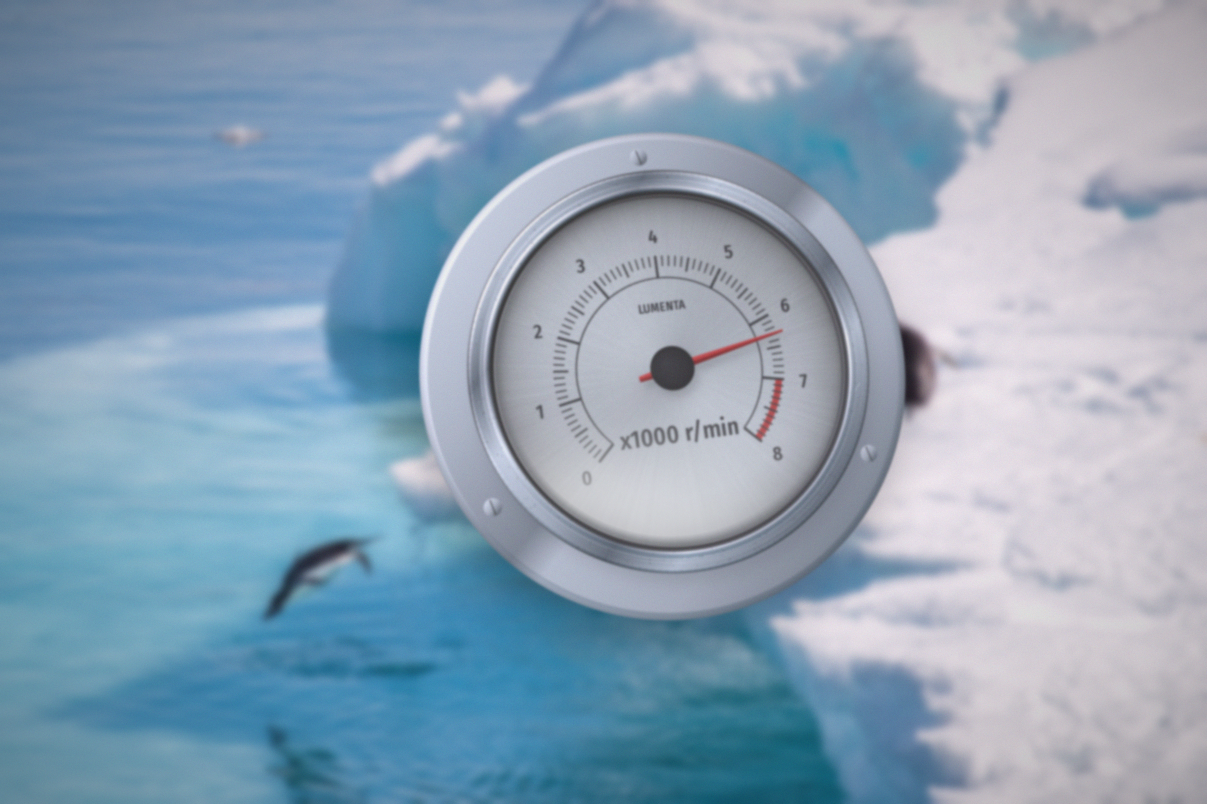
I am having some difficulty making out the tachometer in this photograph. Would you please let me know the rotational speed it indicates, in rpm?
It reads 6300 rpm
